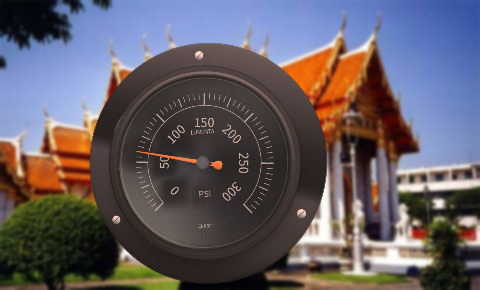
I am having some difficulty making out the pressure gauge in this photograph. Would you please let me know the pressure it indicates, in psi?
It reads 60 psi
